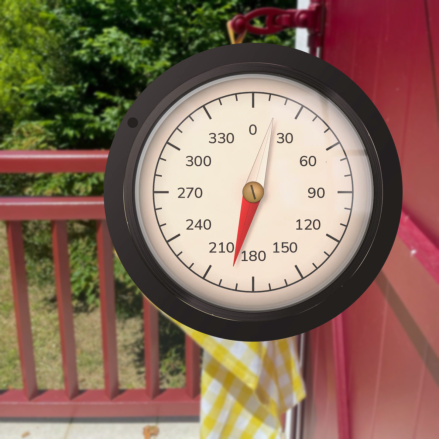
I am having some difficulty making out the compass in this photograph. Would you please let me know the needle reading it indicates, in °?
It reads 195 °
